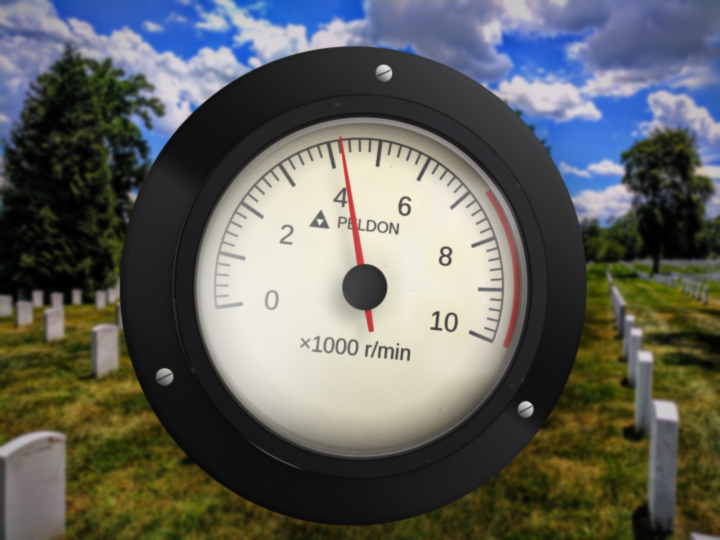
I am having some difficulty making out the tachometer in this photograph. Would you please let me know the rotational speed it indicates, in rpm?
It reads 4200 rpm
